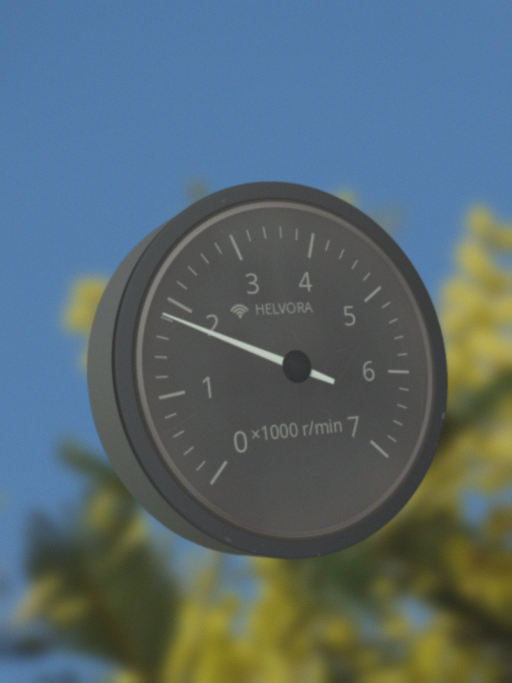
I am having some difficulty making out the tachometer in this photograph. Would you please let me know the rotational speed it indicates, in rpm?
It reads 1800 rpm
